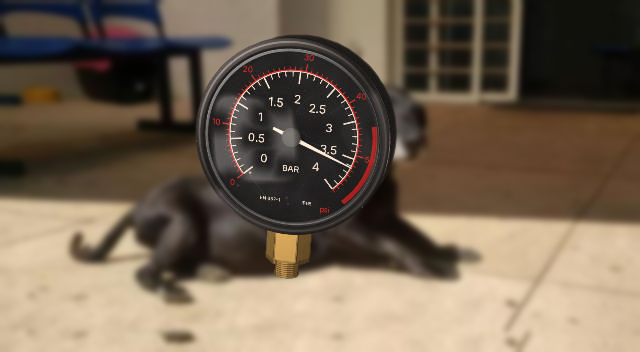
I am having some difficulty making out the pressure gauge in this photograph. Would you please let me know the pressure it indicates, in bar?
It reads 3.6 bar
